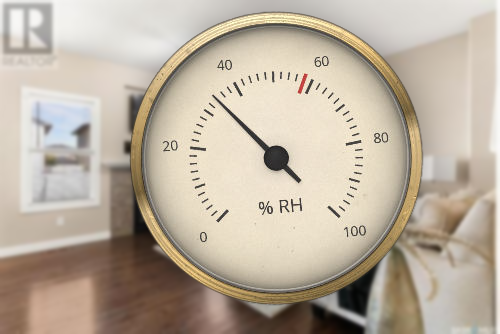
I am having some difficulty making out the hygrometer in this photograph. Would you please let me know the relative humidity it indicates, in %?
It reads 34 %
